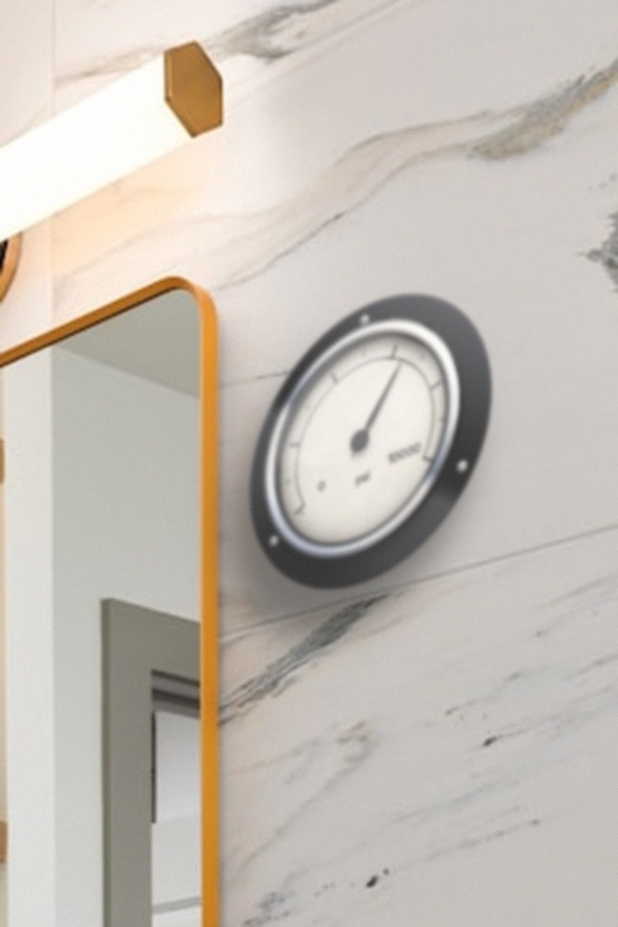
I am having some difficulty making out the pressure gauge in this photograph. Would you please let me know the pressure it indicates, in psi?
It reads 6500 psi
